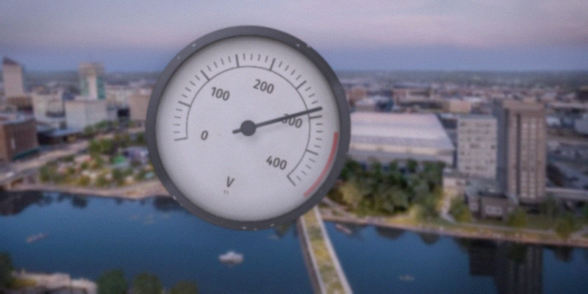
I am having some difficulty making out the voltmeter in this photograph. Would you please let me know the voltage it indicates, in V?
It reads 290 V
